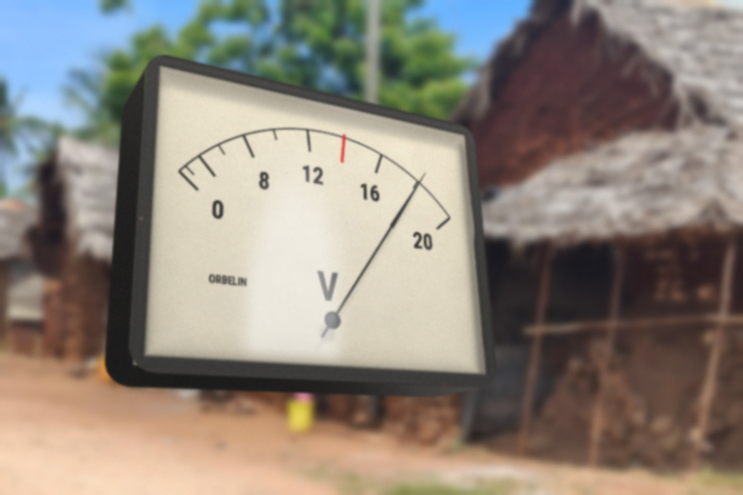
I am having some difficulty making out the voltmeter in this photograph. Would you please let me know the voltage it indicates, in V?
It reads 18 V
